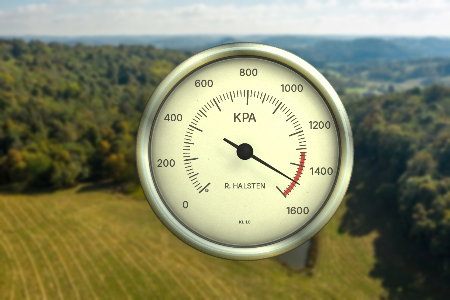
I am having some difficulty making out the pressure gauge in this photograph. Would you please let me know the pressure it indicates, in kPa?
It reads 1500 kPa
